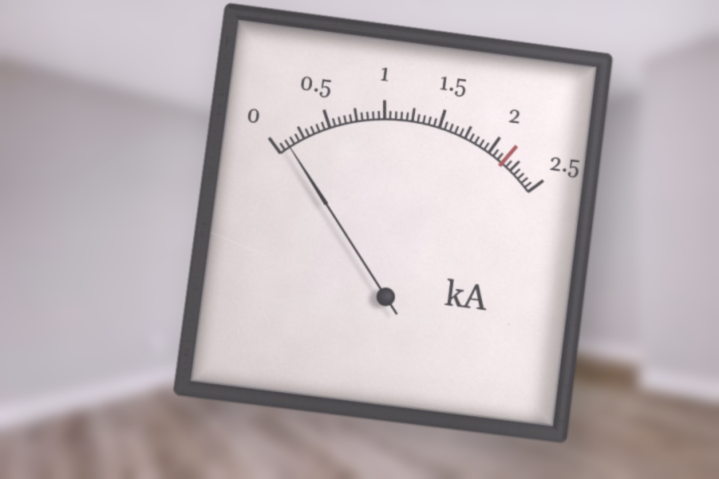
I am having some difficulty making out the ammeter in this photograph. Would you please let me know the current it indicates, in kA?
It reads 0.1 kA
